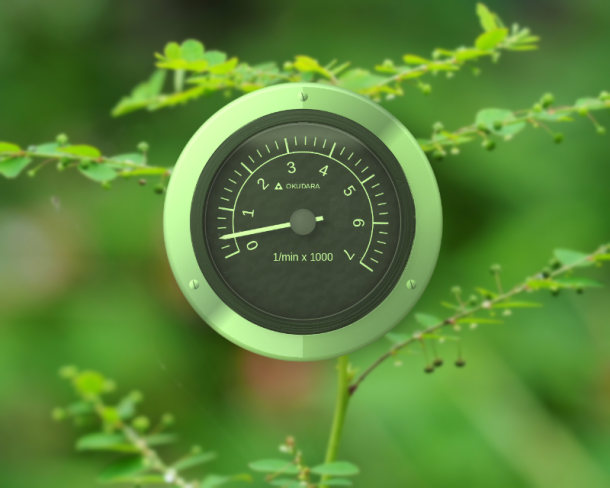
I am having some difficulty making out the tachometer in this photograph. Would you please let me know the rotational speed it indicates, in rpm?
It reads 400 rpm
